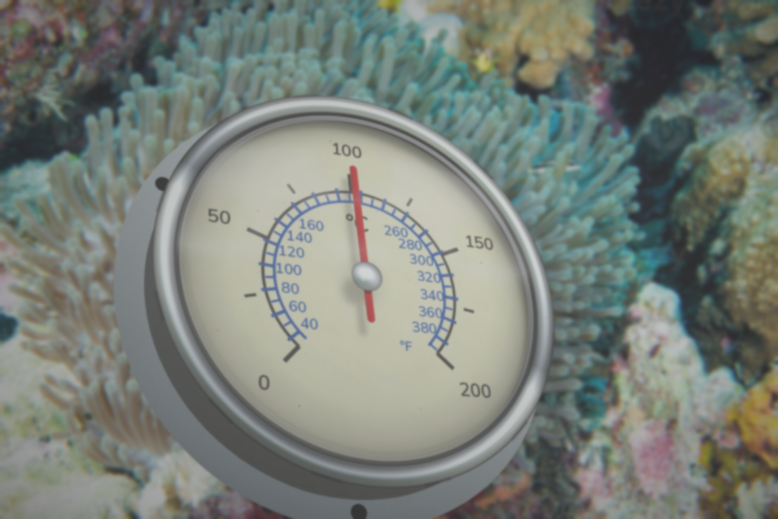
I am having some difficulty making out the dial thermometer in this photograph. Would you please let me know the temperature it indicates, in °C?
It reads 100 °C
